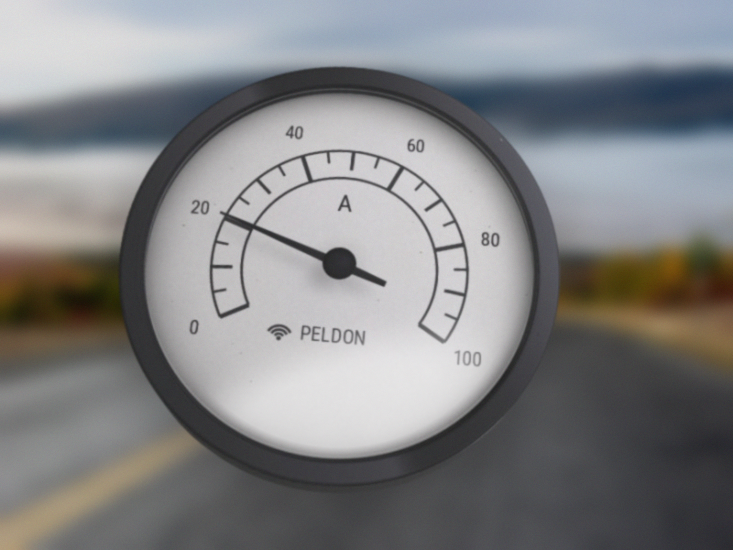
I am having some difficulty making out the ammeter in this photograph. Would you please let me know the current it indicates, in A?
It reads 20 A
